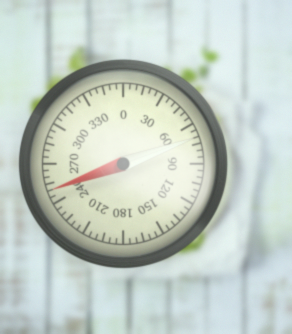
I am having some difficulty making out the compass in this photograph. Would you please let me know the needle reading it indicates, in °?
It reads 250 °
